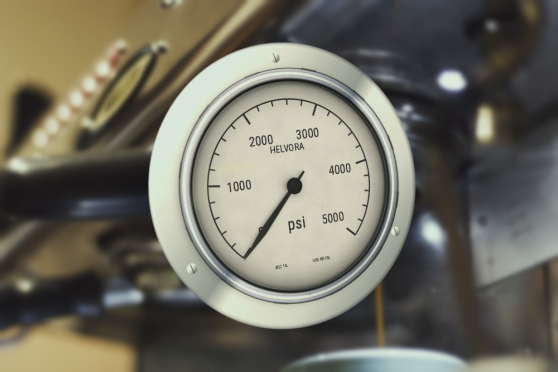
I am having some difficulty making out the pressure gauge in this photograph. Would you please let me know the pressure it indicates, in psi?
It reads 0 psi
